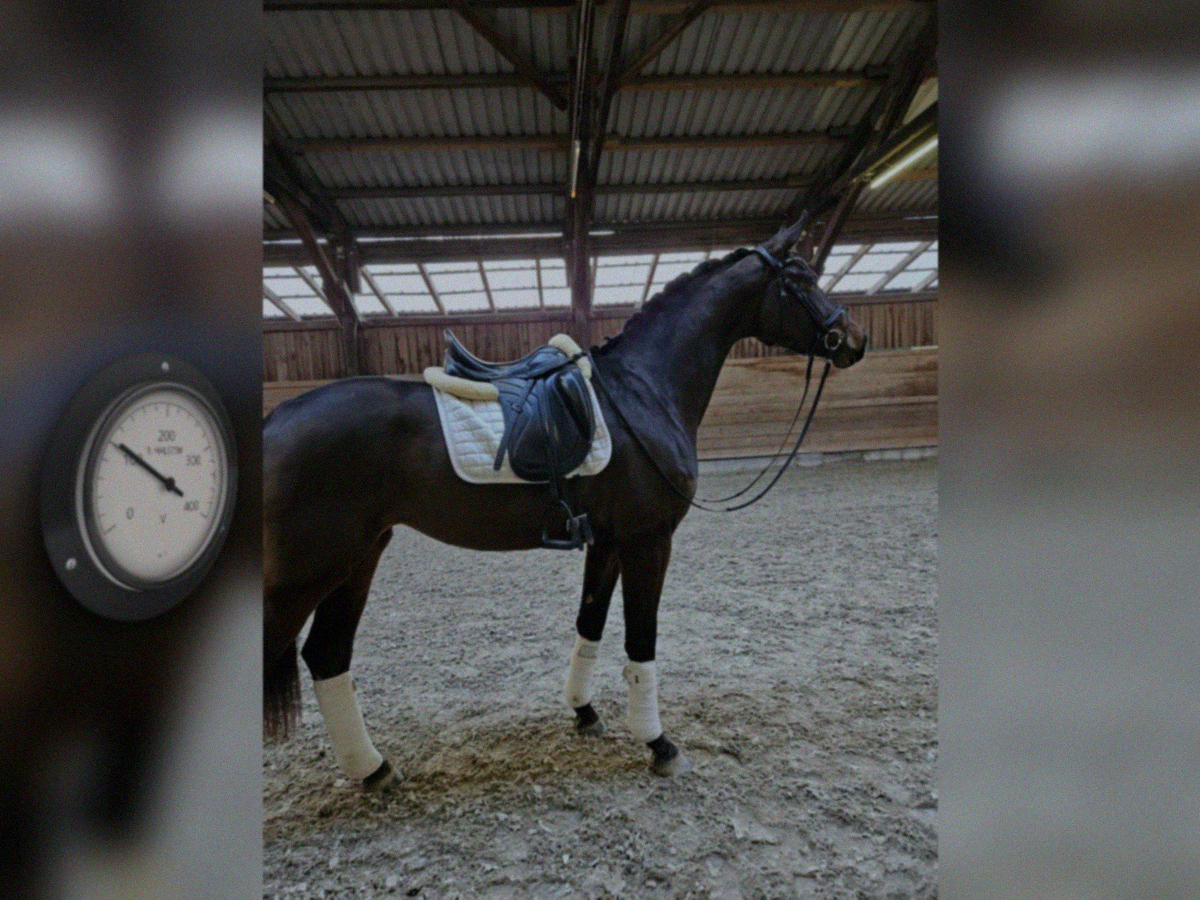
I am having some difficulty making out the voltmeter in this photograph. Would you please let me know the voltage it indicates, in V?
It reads 100 V
